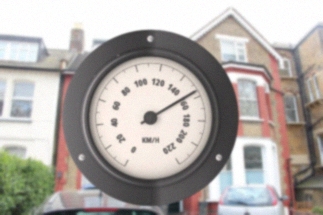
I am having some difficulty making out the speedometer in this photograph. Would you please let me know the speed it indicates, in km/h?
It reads 155 km/h
